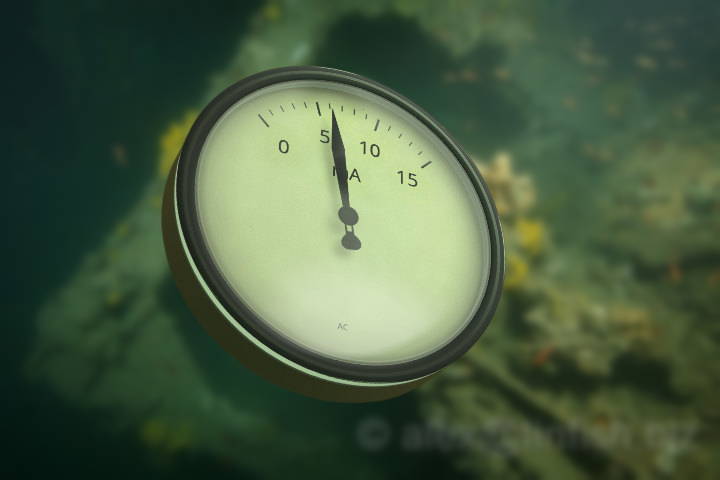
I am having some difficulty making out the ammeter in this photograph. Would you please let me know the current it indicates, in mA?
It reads 6 mA
